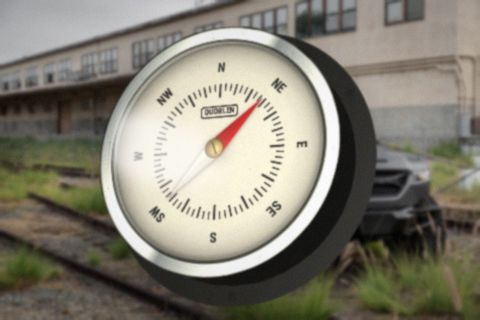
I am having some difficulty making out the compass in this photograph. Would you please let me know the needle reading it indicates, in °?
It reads 45 °
